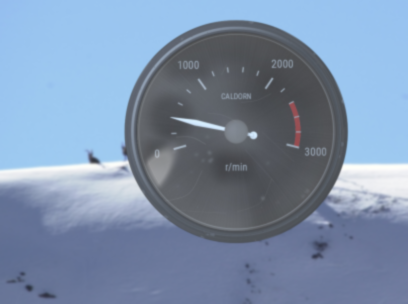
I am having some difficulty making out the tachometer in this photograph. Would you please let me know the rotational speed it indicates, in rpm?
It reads 400 rpm
